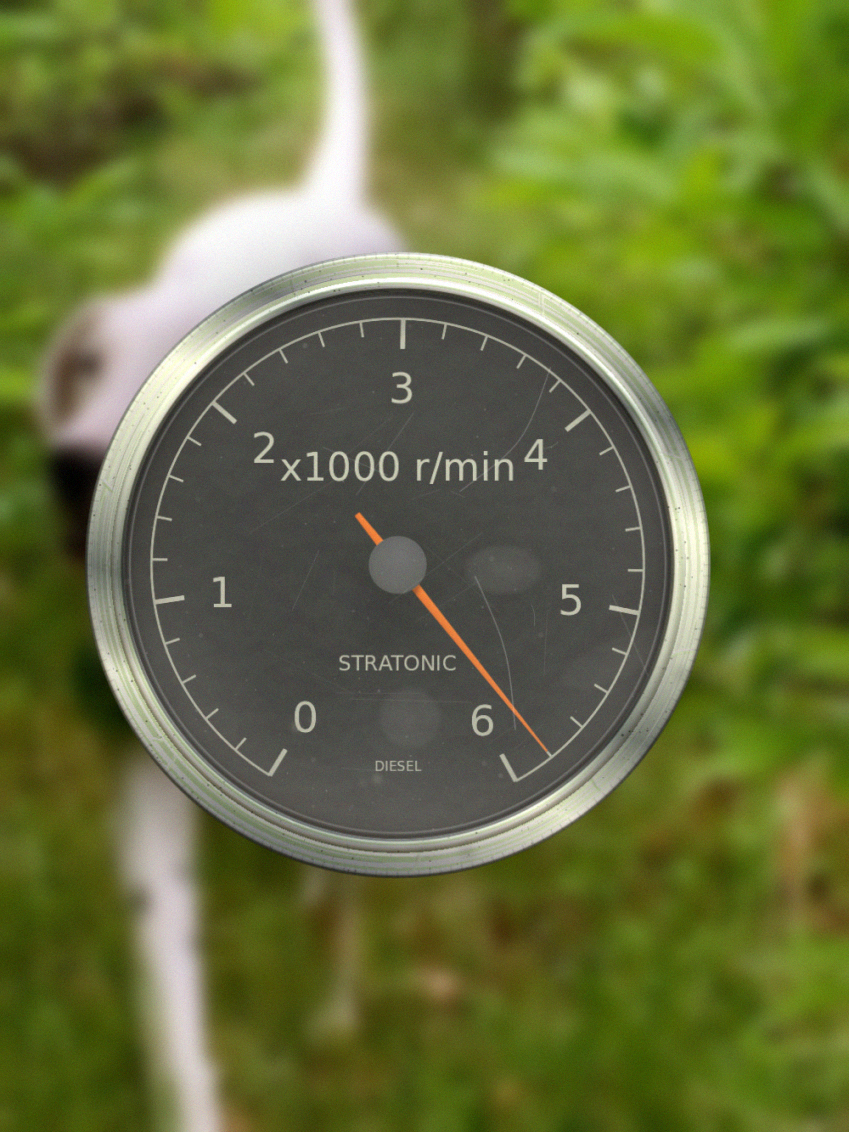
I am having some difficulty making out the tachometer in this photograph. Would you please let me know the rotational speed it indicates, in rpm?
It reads 5800 rpm
